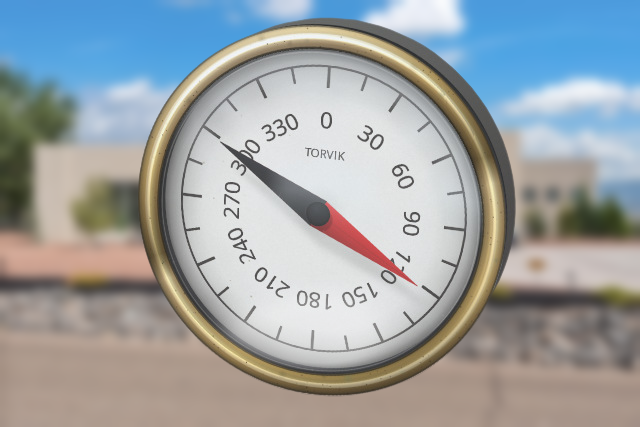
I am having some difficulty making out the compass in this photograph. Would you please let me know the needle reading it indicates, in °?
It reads 120 °
